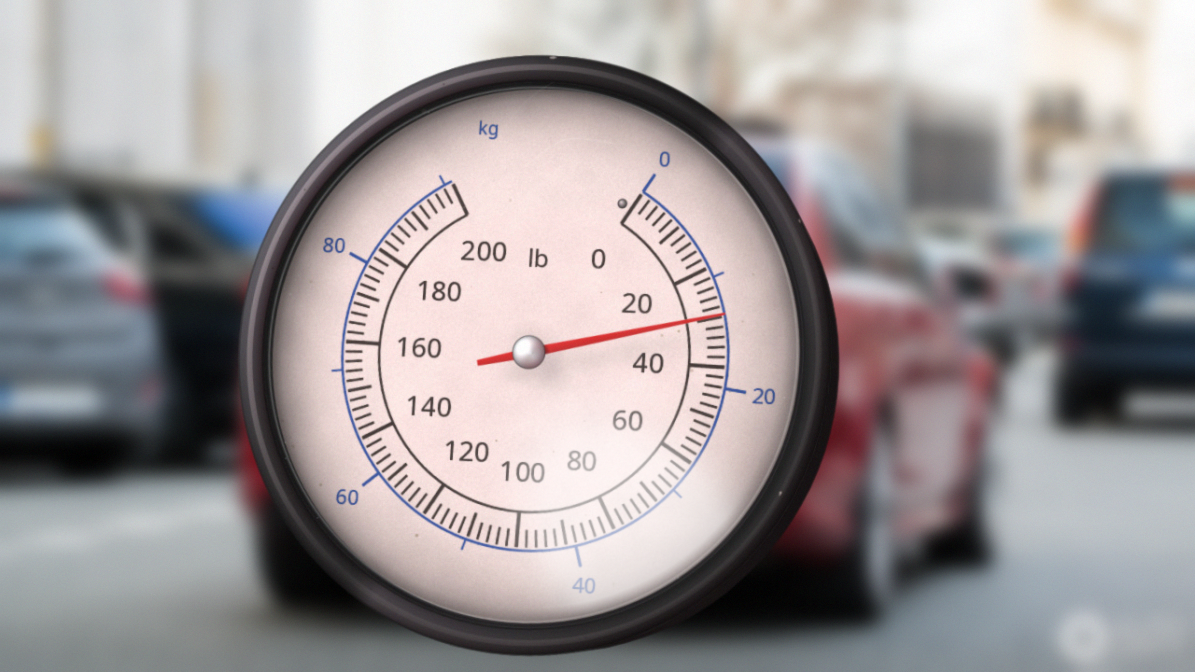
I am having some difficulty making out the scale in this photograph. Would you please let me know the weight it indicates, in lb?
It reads 30 lb
